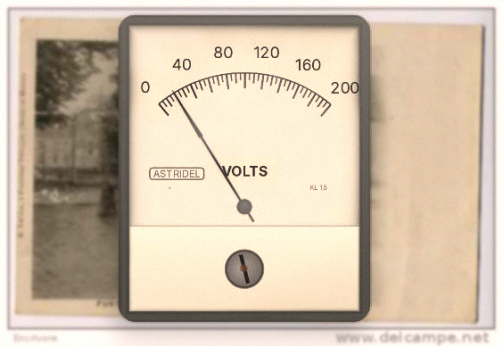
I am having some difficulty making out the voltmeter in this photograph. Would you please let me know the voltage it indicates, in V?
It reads 20 V
